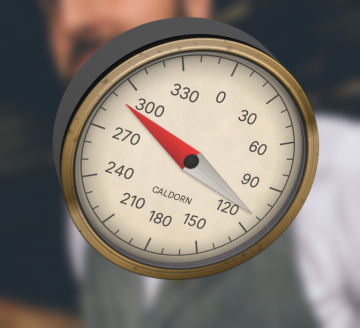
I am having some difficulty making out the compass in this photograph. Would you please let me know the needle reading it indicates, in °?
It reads 290 °
